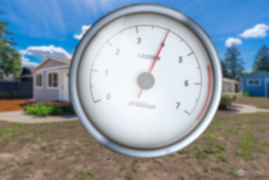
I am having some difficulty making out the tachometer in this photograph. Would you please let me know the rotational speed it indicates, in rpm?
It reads 4000 rpm
